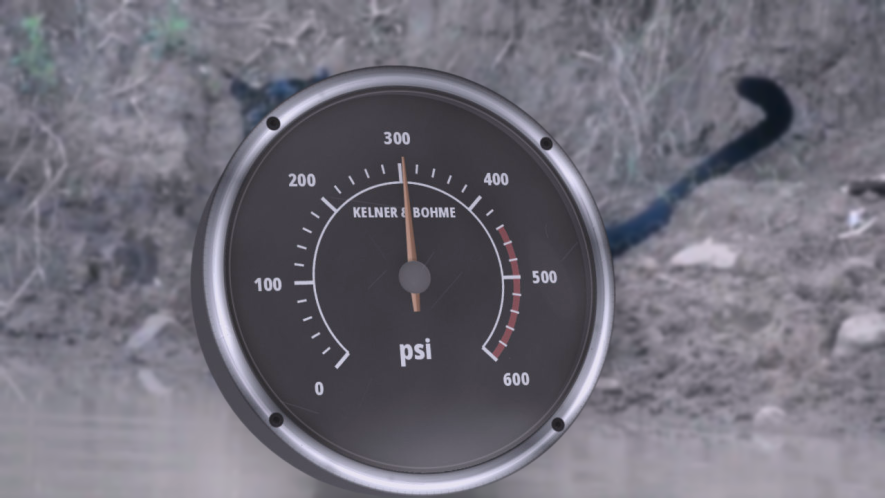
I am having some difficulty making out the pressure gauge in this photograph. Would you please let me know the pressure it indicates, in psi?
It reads 300 psi
